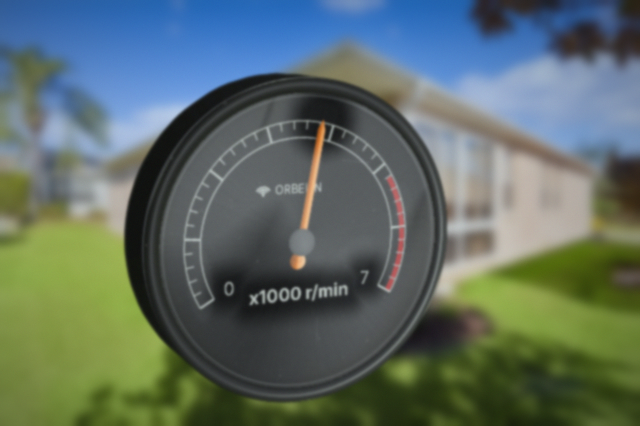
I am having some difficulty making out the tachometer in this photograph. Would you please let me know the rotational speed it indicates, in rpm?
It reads 3800 rpm
